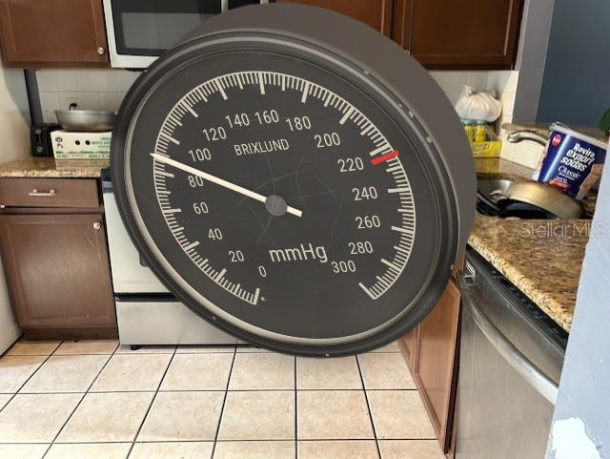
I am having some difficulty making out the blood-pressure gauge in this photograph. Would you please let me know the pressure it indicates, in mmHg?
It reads 90 mmHg
